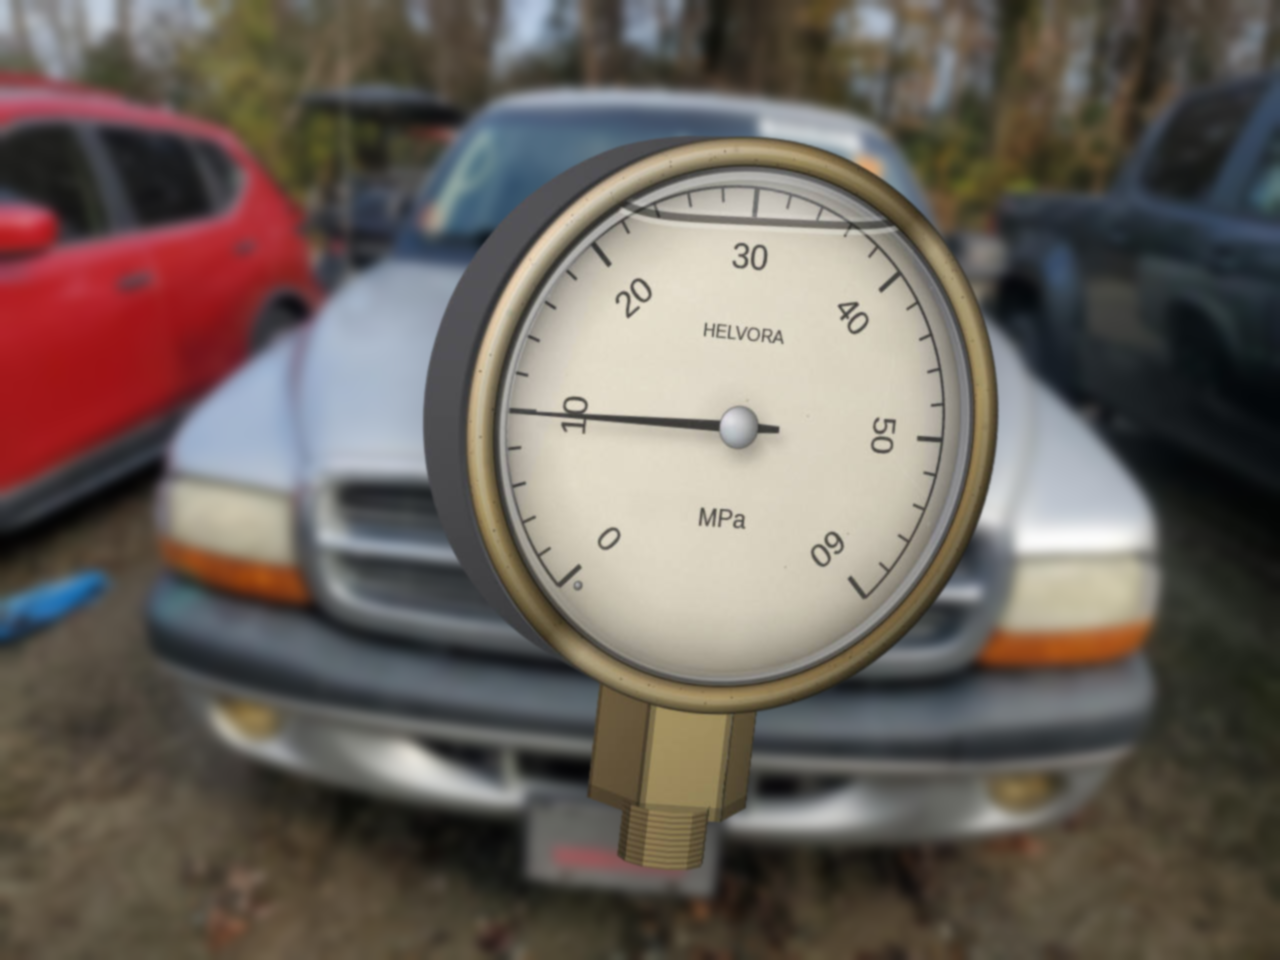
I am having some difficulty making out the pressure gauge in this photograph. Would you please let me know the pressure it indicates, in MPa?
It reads 10 MPa
